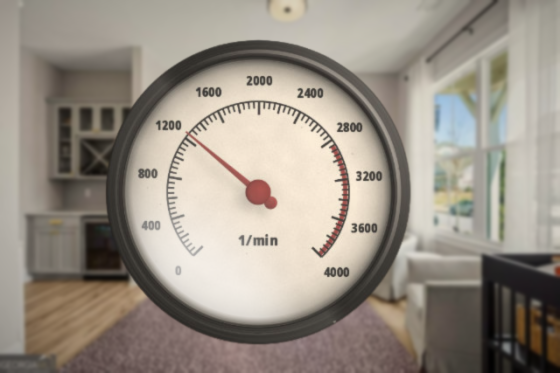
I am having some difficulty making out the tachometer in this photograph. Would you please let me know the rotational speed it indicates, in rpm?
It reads 1250 rpm
